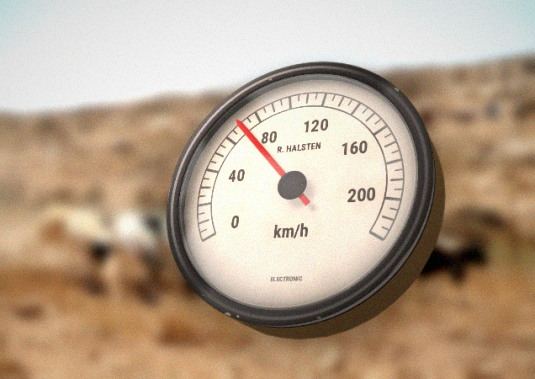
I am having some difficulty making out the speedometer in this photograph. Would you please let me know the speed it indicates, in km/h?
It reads 70 km/h
